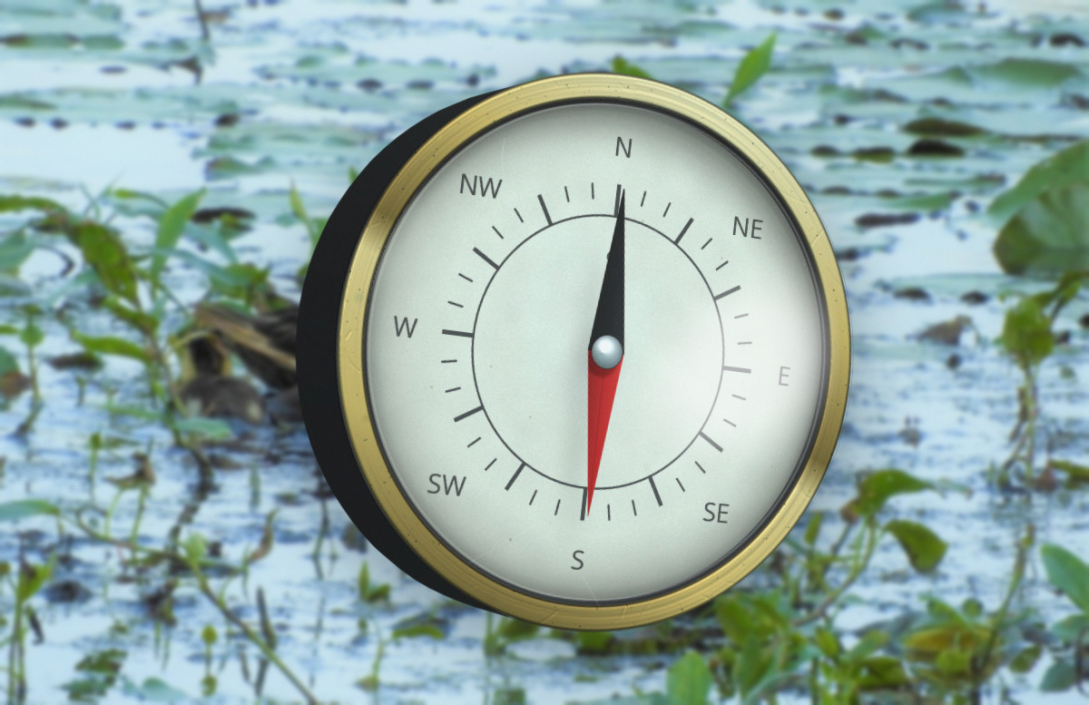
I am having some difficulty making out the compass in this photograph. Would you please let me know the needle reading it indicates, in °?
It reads 180 °
